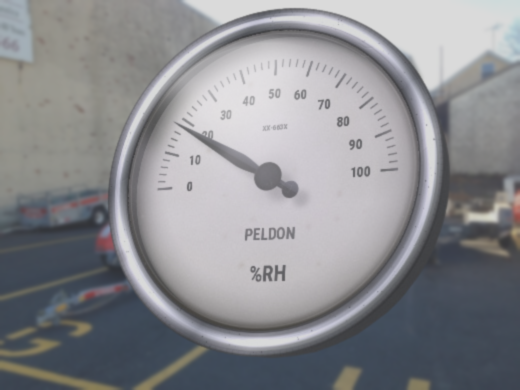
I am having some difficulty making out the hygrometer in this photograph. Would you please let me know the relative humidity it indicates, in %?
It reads 18 %
